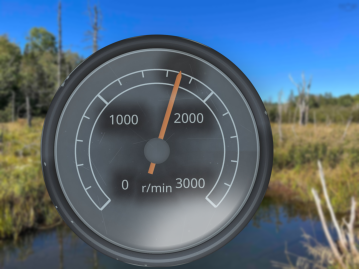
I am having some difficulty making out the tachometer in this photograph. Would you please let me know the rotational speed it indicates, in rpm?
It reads 1700 rpm
